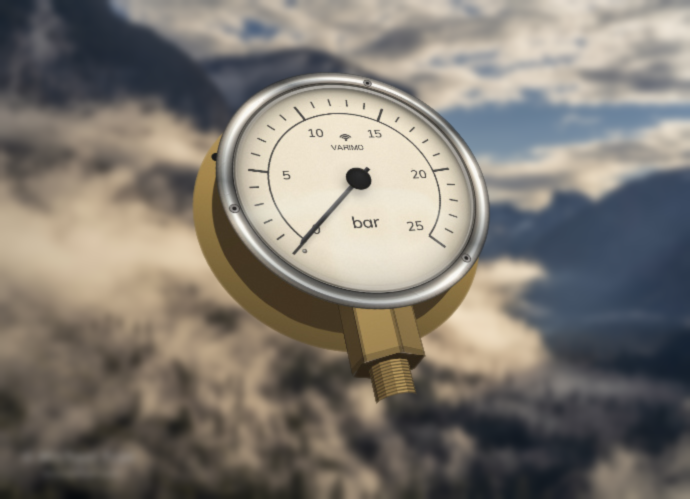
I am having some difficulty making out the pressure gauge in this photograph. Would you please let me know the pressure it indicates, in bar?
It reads 0 bar
